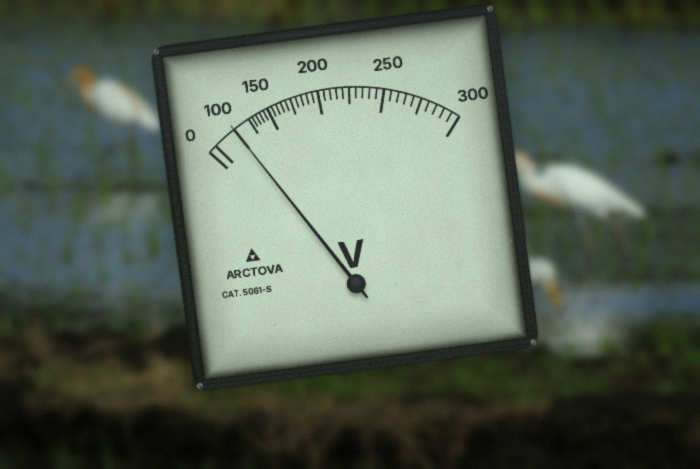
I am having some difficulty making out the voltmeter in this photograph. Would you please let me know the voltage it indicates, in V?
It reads 100 V
